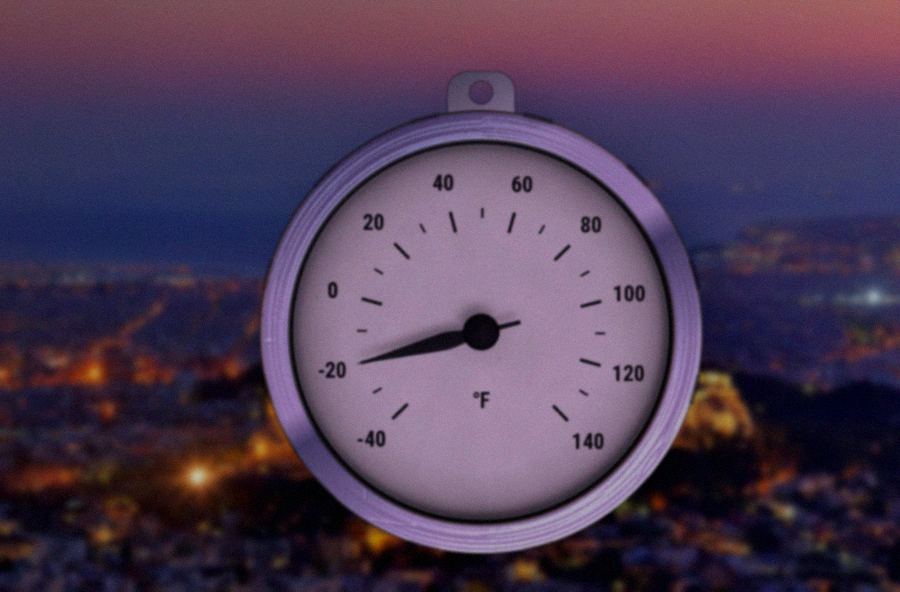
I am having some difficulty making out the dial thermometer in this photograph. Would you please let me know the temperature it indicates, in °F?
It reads -20 °F
